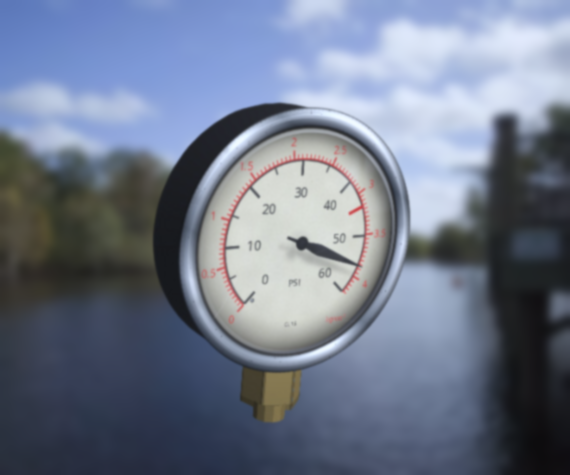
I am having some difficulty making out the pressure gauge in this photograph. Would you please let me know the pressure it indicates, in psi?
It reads 55 psi
